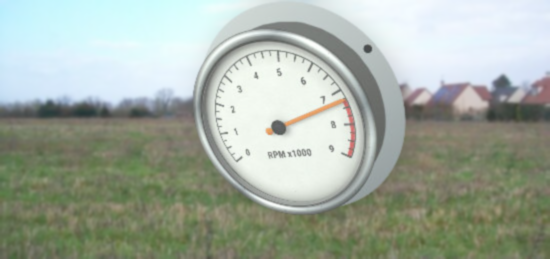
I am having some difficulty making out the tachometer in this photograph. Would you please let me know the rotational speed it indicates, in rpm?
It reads 7250 rpm
